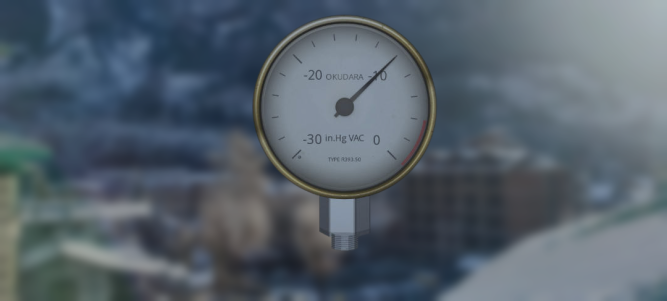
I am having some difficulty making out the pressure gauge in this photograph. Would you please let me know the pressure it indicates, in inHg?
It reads -10 inHg
